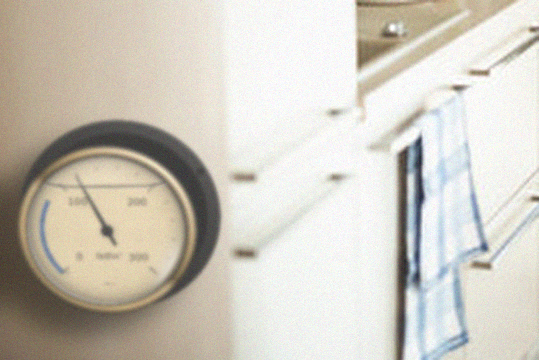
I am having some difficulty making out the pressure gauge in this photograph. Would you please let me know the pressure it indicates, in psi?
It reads 120 psi
